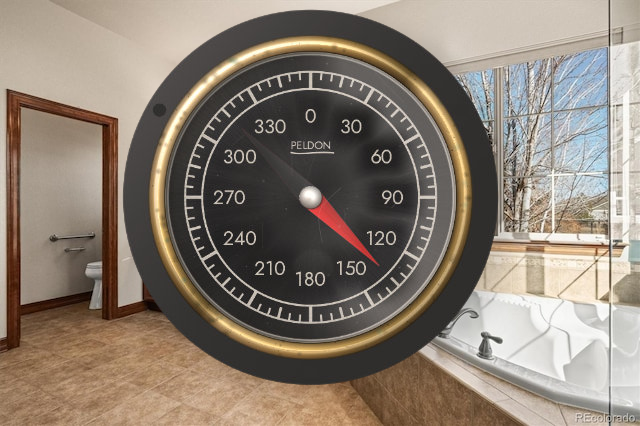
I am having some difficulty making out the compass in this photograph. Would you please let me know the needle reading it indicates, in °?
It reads 135 °
